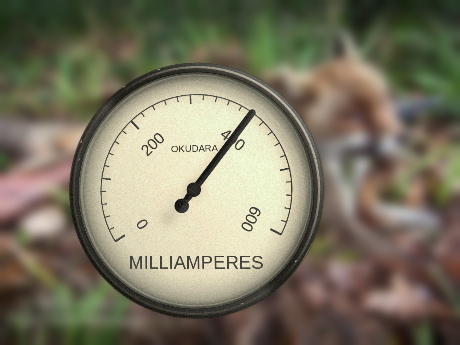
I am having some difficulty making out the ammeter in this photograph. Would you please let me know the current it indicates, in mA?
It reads 400 mA
